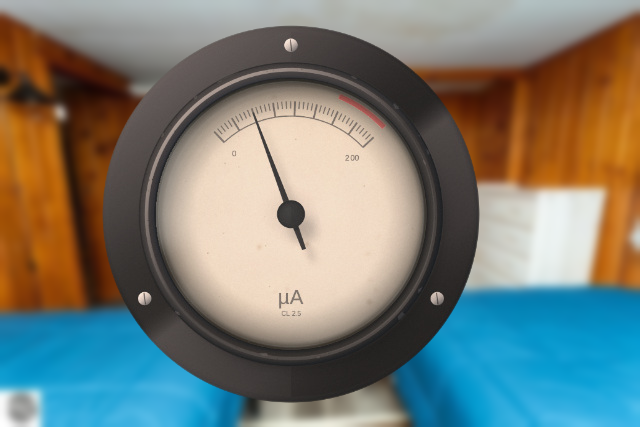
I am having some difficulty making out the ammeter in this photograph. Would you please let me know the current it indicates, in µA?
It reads 50 µA
